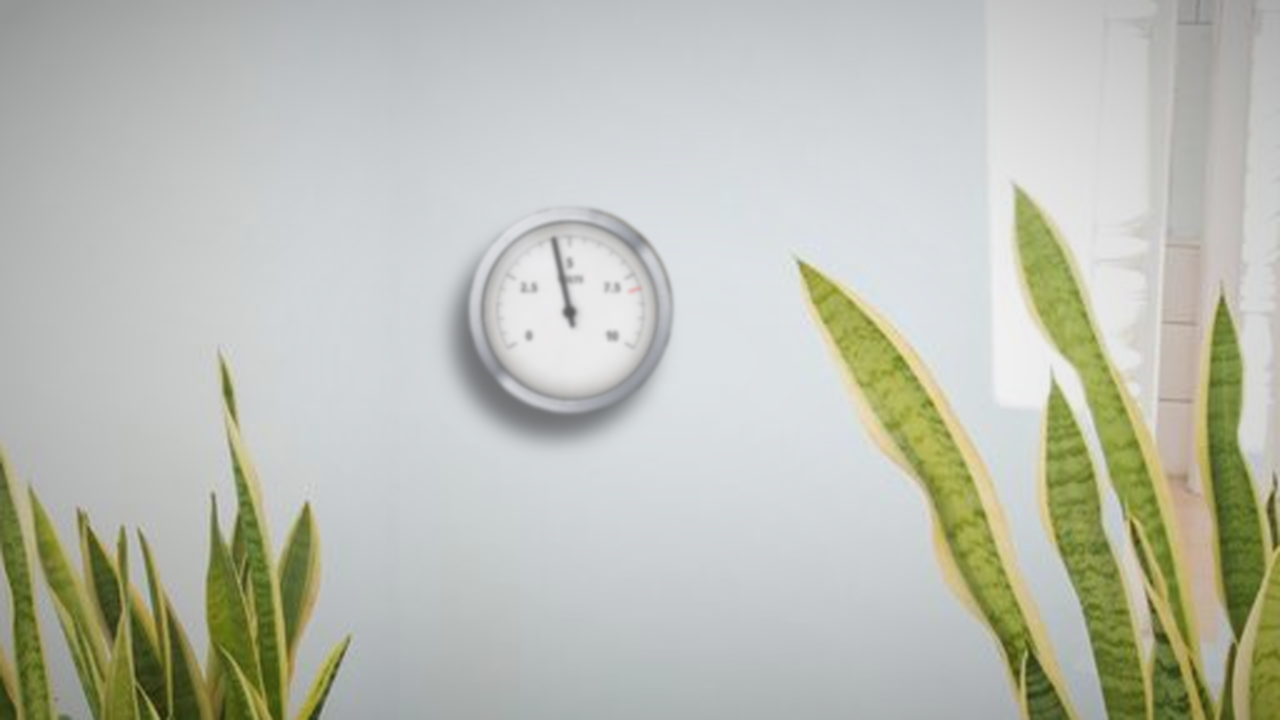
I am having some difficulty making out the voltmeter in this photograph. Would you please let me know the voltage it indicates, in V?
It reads 4.5 V
